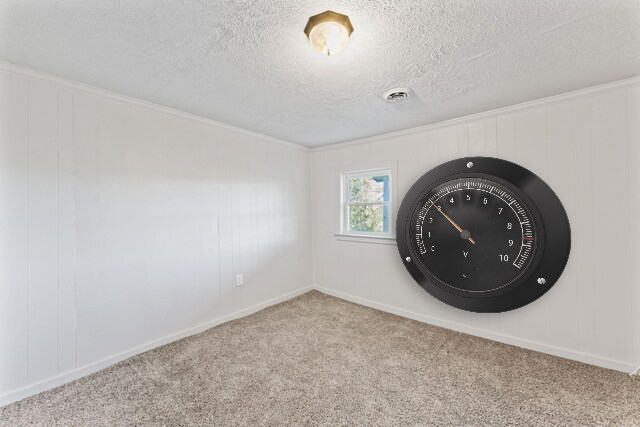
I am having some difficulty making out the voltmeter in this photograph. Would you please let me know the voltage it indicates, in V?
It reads 3 V
